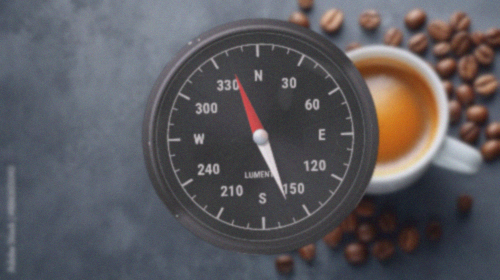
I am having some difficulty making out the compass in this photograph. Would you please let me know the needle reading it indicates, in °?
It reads 340 °
